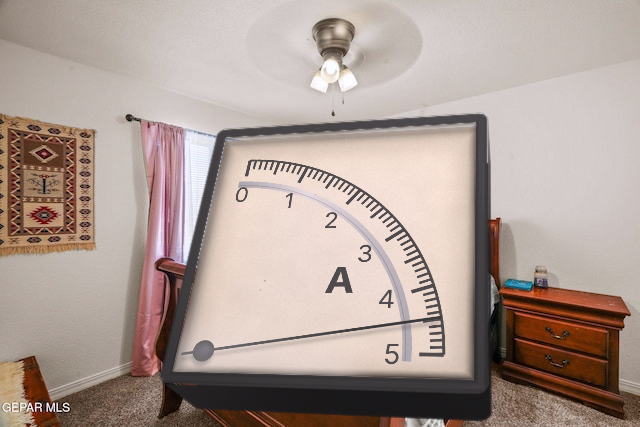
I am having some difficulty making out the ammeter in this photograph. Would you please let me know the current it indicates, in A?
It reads 4.5 A
